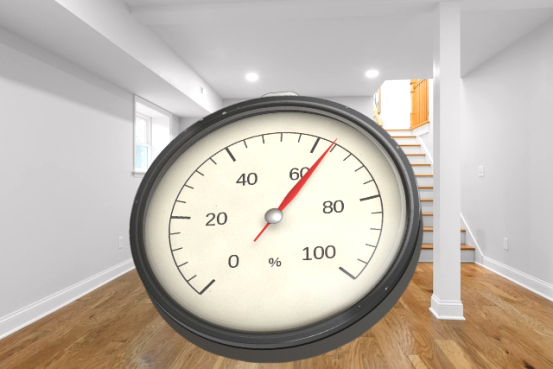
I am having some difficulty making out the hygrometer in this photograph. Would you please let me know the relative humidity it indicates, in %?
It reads 64 %
